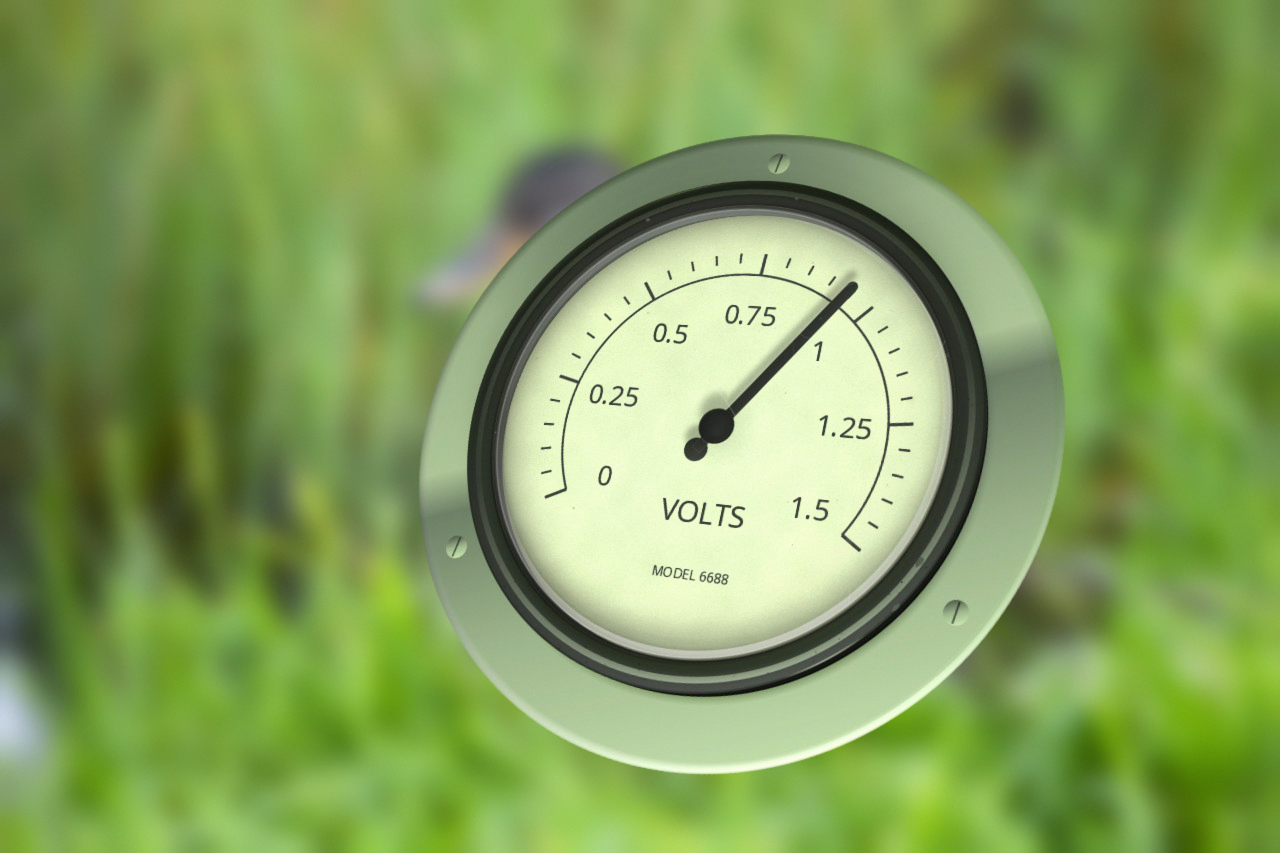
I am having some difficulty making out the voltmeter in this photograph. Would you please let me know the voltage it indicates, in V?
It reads 0.95 V
